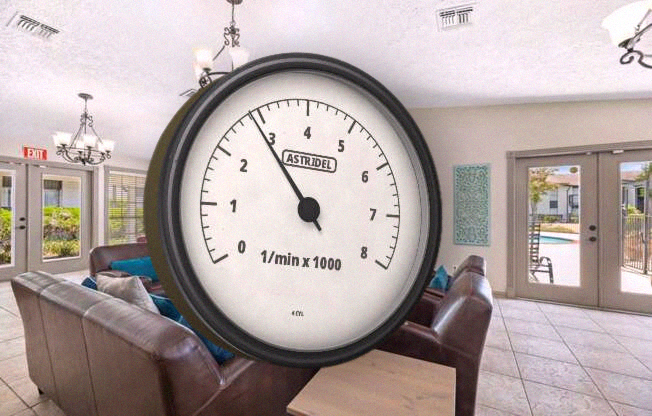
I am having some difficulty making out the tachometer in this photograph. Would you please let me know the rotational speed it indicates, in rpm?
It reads 2800 rpm
